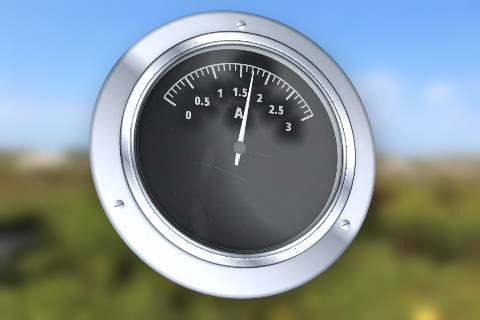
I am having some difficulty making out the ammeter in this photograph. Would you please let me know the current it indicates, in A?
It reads 1.7 A
